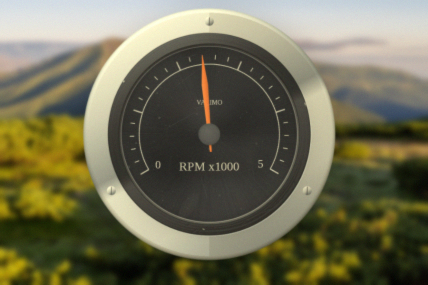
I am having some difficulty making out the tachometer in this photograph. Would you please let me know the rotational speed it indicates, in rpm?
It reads 2400 rpm
